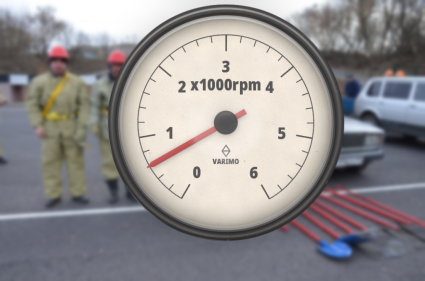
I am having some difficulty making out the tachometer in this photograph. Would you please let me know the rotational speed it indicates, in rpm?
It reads 600 rpm
